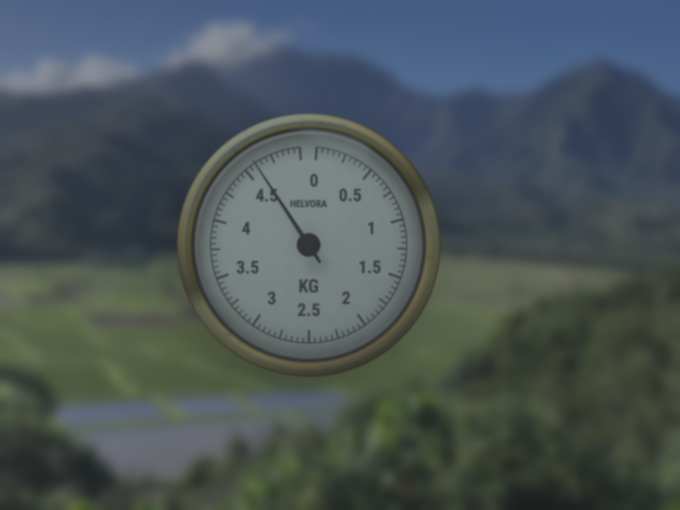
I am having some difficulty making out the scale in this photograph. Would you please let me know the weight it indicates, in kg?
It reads 4.6 kg
